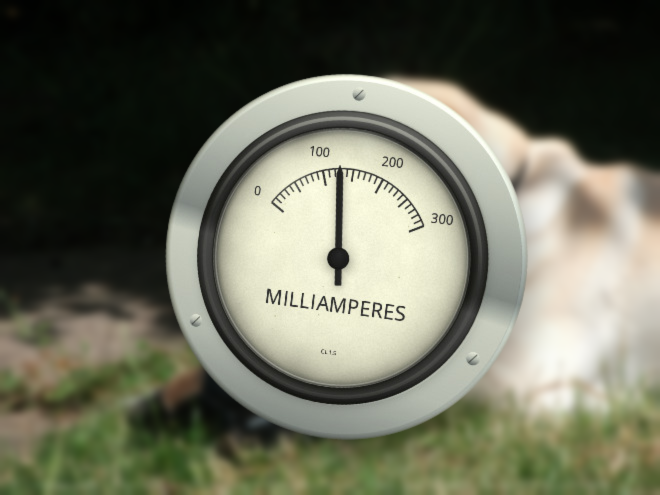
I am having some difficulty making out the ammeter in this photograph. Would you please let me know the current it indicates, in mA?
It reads 130 mA
